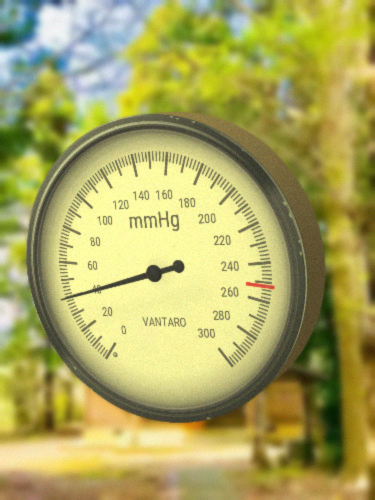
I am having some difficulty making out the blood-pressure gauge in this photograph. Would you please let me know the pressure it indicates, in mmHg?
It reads 40 mmHg
